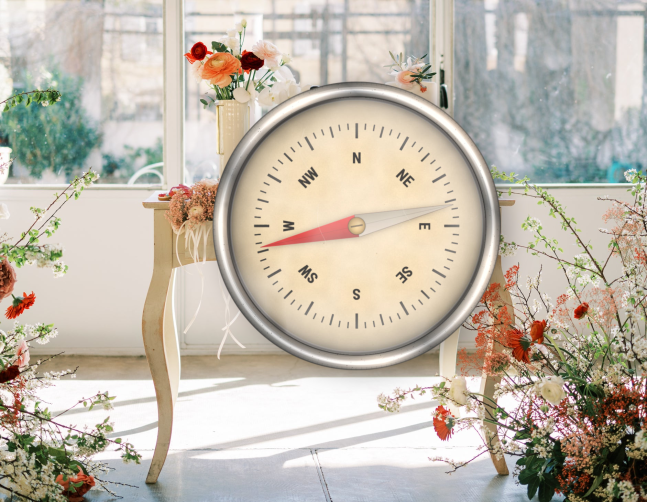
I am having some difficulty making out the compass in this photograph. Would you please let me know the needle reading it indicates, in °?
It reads 257.5 °
